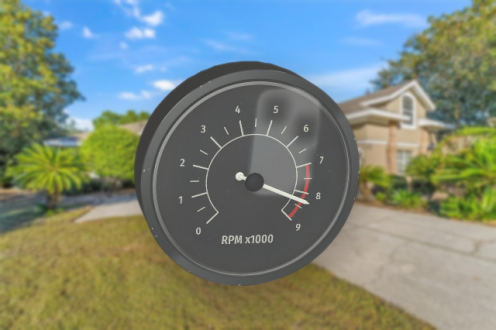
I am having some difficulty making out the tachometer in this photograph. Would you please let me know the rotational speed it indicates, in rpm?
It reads 8250 rpm
